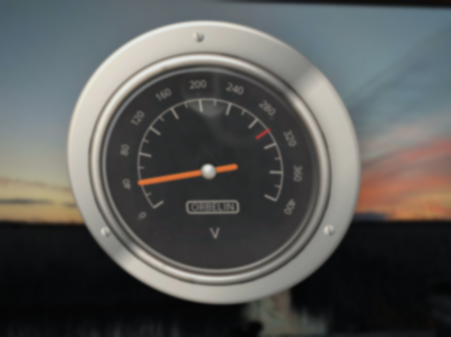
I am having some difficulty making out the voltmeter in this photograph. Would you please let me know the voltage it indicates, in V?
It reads 40 V
